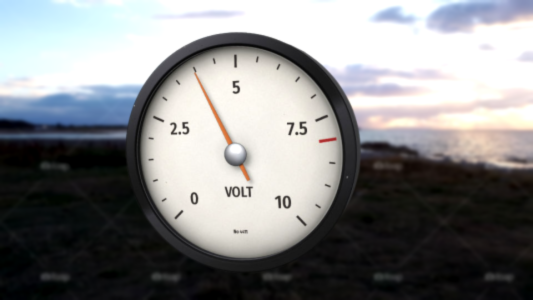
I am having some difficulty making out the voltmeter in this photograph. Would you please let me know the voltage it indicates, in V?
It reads 4 V
